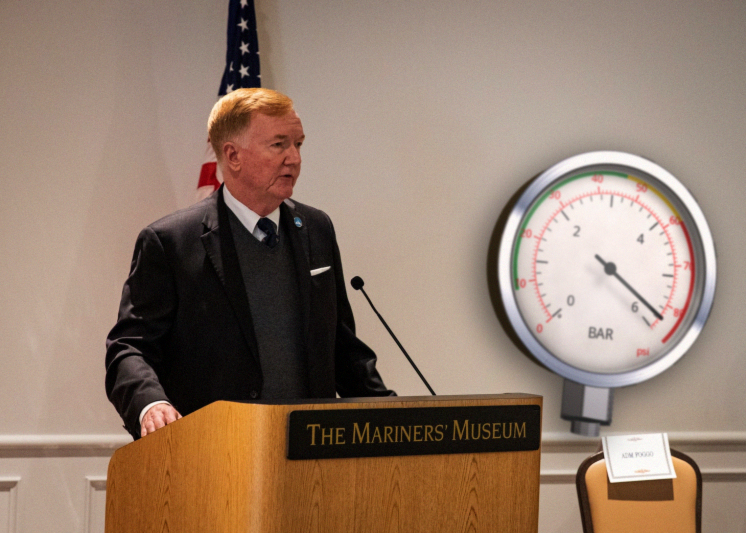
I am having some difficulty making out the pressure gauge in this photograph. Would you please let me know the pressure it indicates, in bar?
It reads 5.8 bar
